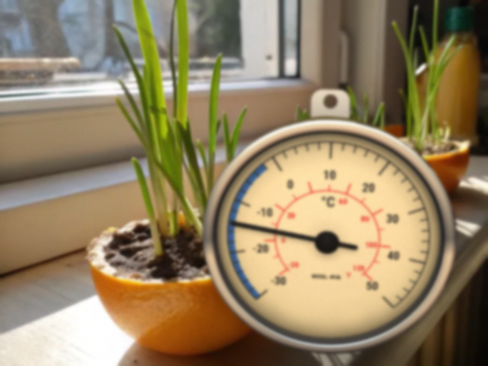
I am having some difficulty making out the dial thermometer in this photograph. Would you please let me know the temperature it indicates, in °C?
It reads -14 °C
